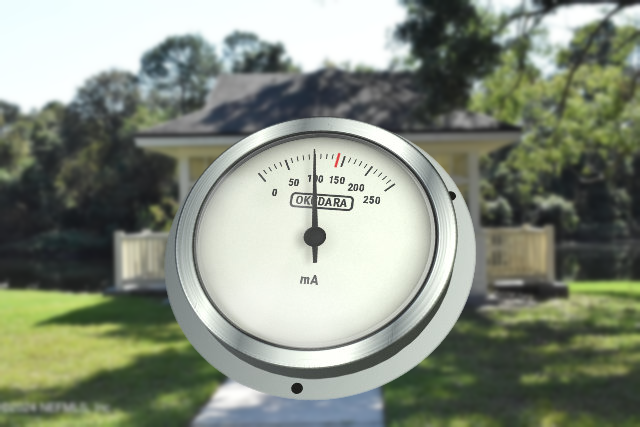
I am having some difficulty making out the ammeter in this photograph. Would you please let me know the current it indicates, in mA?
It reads 100 mA
